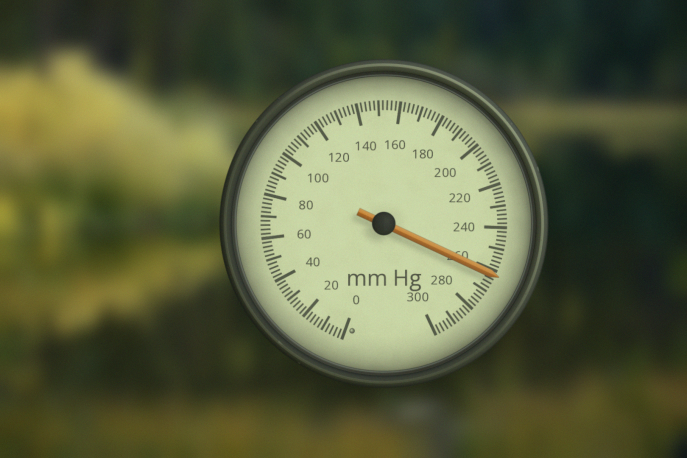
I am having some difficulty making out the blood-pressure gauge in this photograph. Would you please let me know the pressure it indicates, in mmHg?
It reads 262 mmHg
